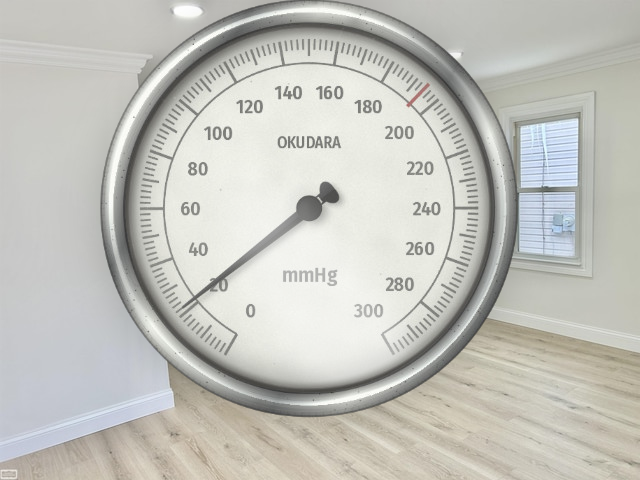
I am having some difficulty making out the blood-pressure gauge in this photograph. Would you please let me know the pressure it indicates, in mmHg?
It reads 22 mmHg
